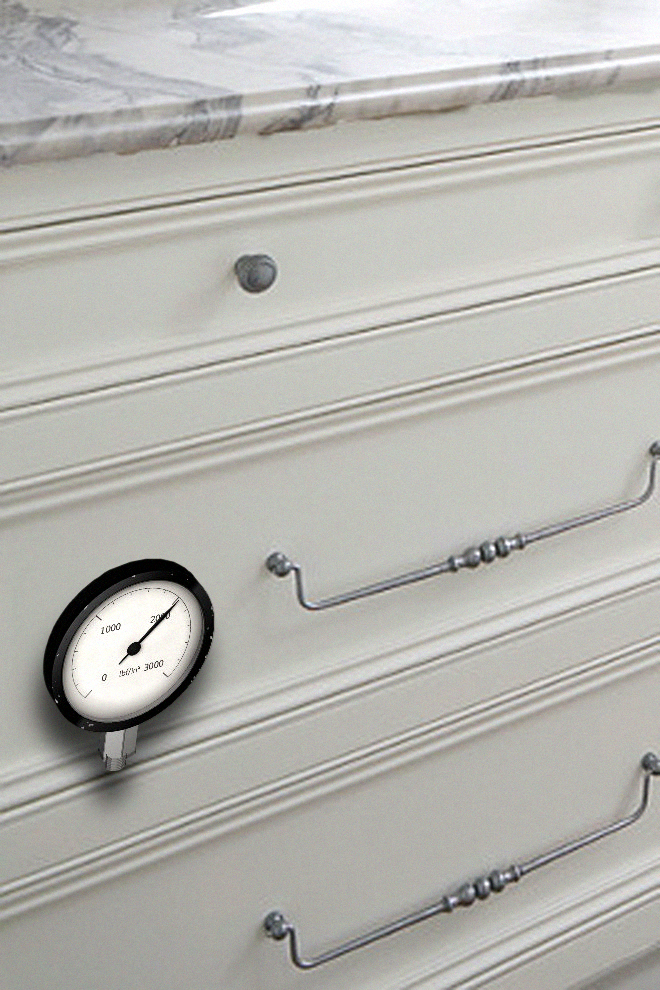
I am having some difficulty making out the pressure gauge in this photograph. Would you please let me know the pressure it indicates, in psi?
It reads 2000 psi
